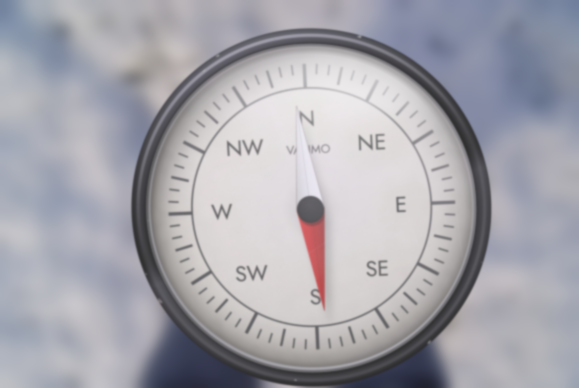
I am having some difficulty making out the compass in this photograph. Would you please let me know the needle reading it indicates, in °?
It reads 175 °
